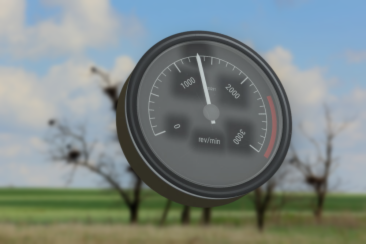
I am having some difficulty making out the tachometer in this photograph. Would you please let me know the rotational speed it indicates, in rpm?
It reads 1300 rpm
